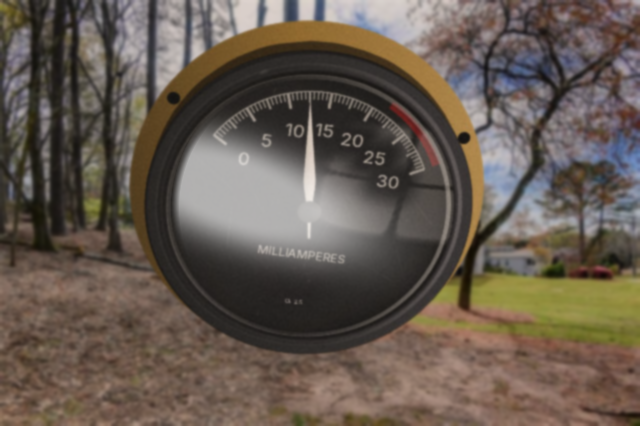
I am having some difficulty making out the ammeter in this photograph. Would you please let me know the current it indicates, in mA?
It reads 12.5 mA
